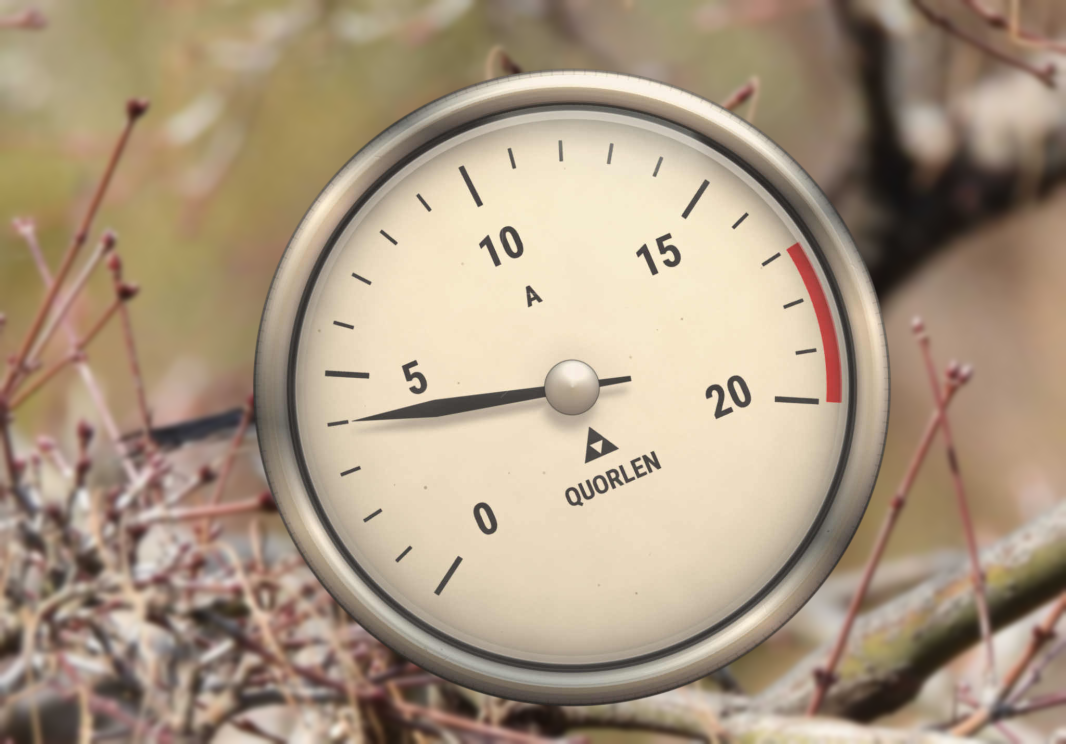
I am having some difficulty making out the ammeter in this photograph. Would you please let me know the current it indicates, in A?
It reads 4 A
